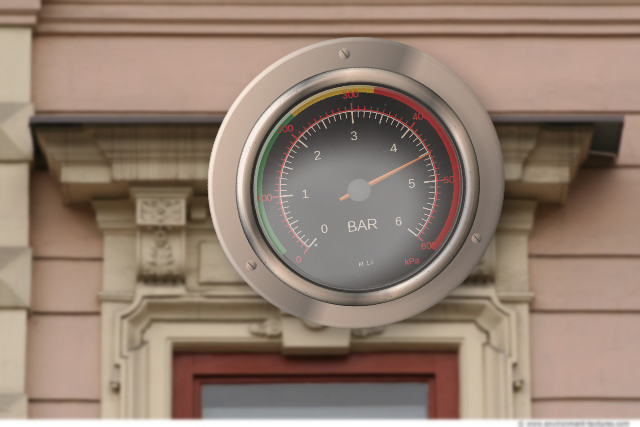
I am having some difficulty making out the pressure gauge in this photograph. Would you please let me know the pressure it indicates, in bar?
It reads 4.5 bar
